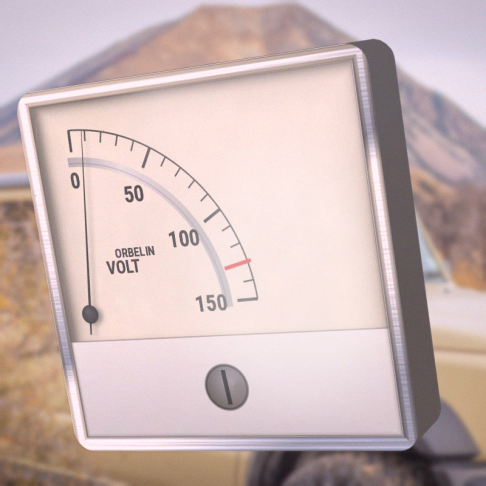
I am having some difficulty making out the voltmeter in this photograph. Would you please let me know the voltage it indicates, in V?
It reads 10 V
